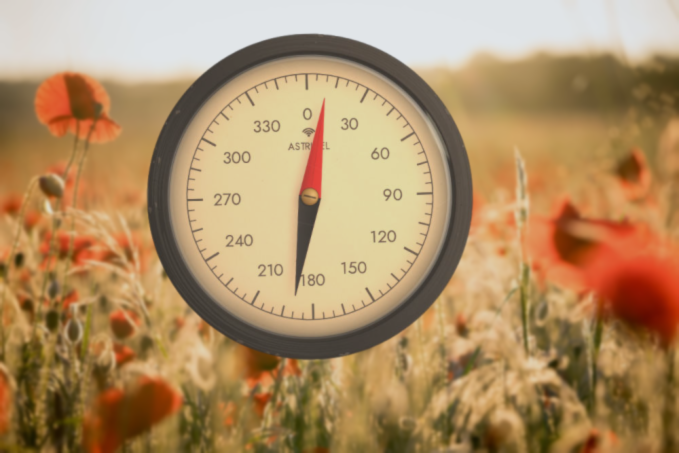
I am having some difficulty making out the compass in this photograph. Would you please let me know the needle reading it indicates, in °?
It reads 10 °
